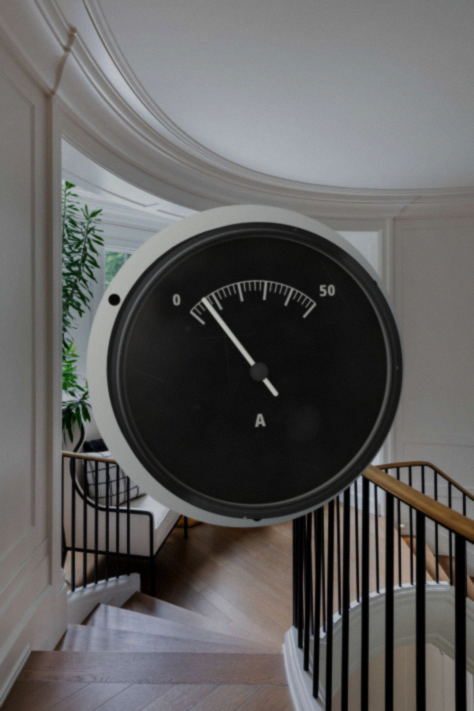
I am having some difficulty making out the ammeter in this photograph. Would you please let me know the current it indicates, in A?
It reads 6 A
